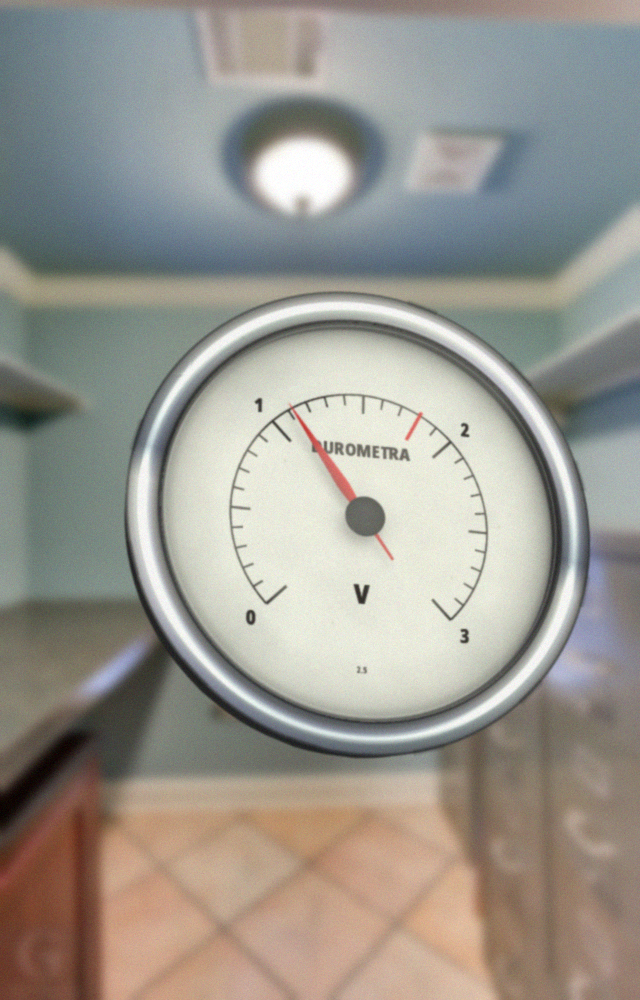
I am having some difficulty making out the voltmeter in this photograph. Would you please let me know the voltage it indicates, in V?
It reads 1.1 V
